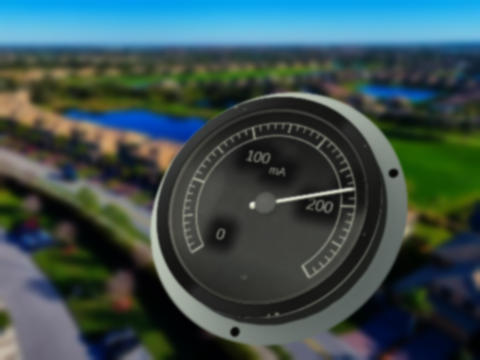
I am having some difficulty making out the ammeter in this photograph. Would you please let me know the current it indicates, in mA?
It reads 190 mA
